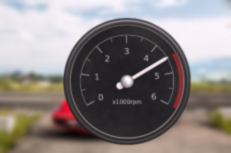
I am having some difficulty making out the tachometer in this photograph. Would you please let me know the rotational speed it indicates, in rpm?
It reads 4500 rpm
